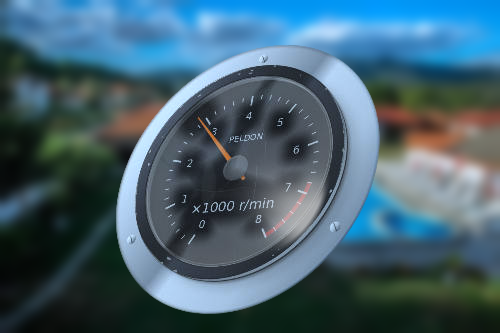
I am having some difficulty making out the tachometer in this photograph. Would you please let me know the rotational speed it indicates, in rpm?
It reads 2900 rpm
